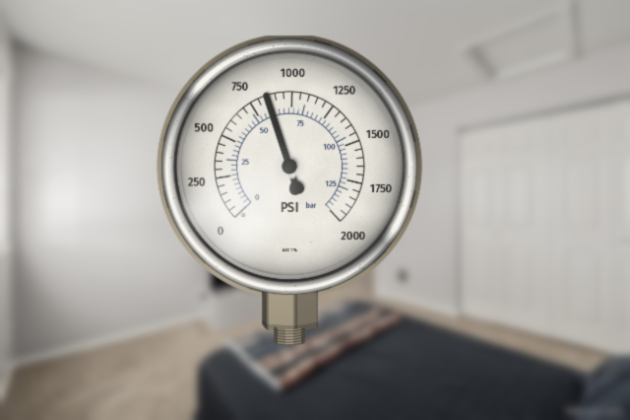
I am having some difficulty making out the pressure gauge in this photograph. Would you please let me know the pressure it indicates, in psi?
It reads 850 psi
